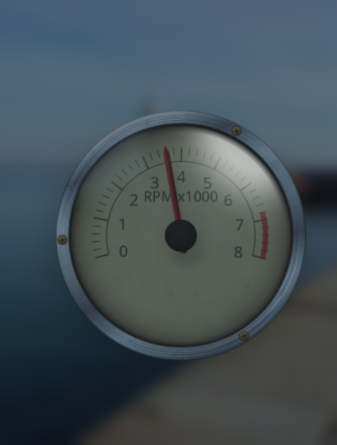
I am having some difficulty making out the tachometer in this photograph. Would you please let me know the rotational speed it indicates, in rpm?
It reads 3600 rpm
